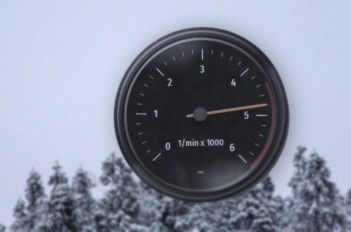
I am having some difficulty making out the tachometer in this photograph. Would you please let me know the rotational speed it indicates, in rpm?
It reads 4800 rpm
